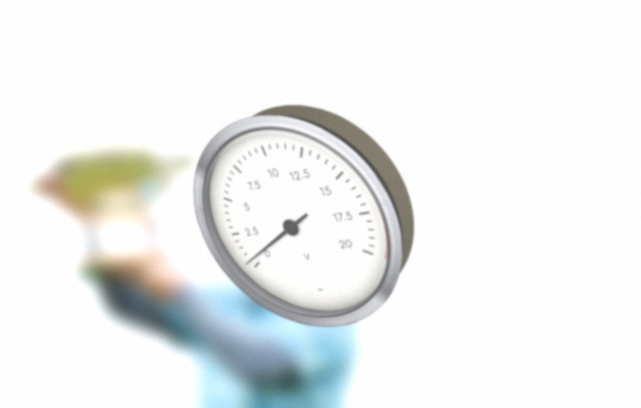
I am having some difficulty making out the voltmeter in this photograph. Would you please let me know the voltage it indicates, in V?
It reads 0.5 V
